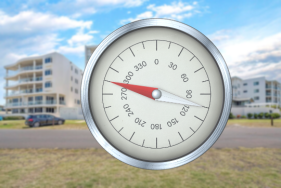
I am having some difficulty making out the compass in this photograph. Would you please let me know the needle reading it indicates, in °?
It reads 285 °
